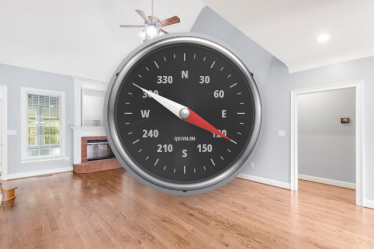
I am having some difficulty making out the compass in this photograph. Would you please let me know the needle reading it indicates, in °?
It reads 120 °
